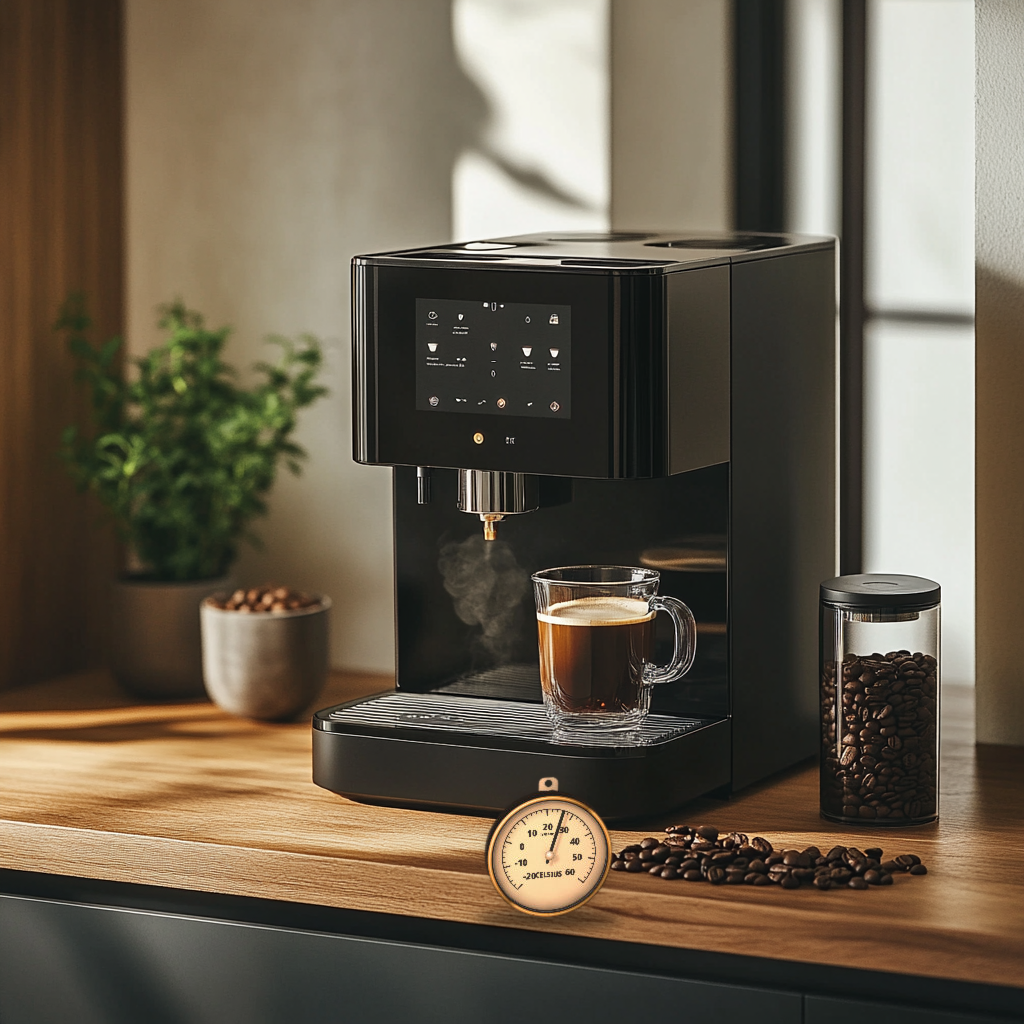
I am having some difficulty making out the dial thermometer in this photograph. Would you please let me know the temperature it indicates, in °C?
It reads 26 °C
